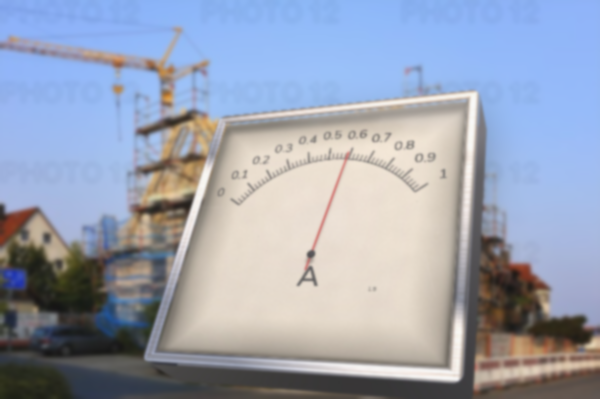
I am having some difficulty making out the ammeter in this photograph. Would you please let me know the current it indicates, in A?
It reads 0.6 A
